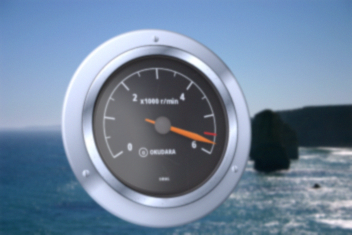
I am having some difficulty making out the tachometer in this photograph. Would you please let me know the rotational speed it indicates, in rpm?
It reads 5750 rpm
